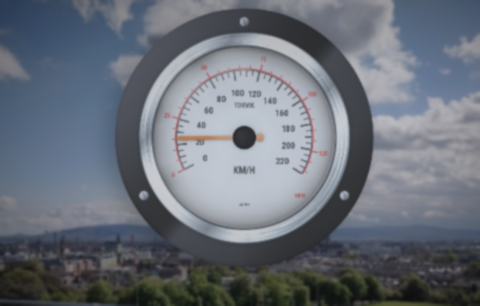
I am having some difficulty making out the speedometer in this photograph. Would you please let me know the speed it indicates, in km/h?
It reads 25 km/h
